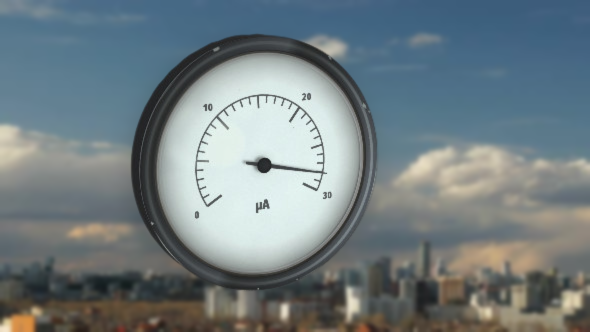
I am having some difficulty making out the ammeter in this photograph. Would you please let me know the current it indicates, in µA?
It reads 28 µA
